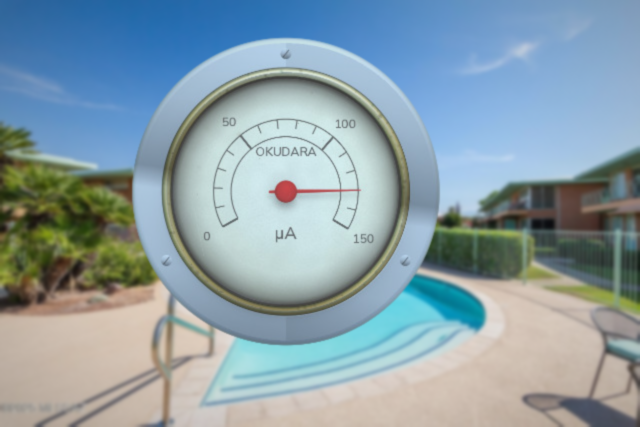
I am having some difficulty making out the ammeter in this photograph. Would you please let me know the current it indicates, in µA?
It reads 130 µA
